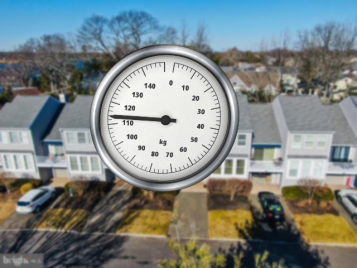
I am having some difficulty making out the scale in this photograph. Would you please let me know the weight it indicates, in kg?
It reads 114 kg
